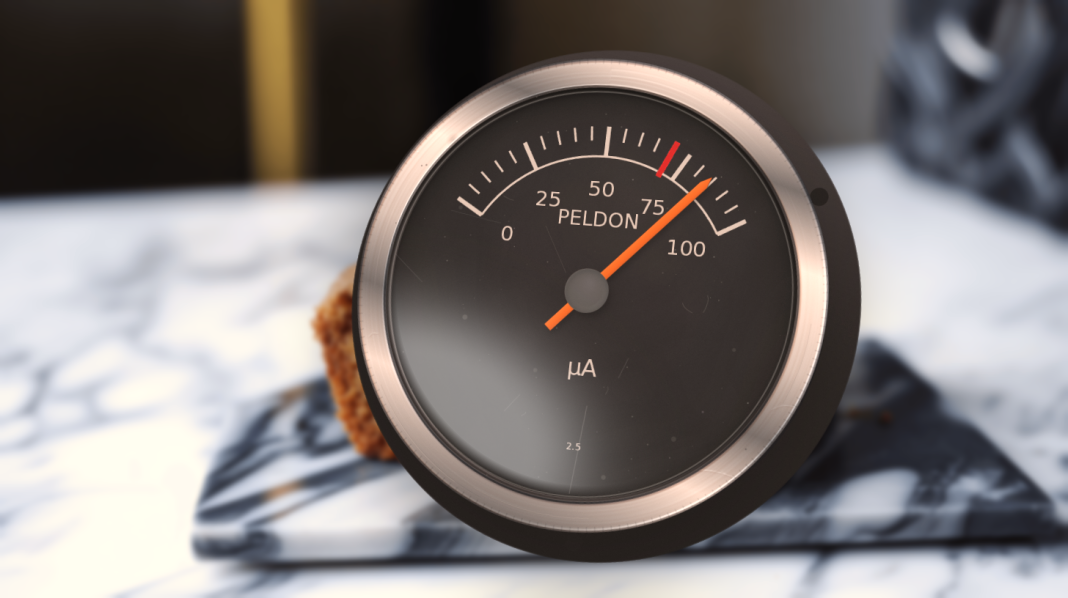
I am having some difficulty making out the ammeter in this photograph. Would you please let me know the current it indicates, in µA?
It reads 85 µA
